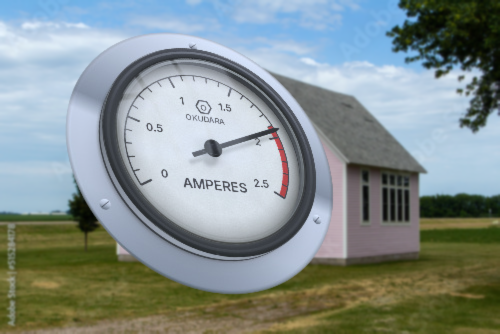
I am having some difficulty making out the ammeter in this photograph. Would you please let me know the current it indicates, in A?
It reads 1.95 A
